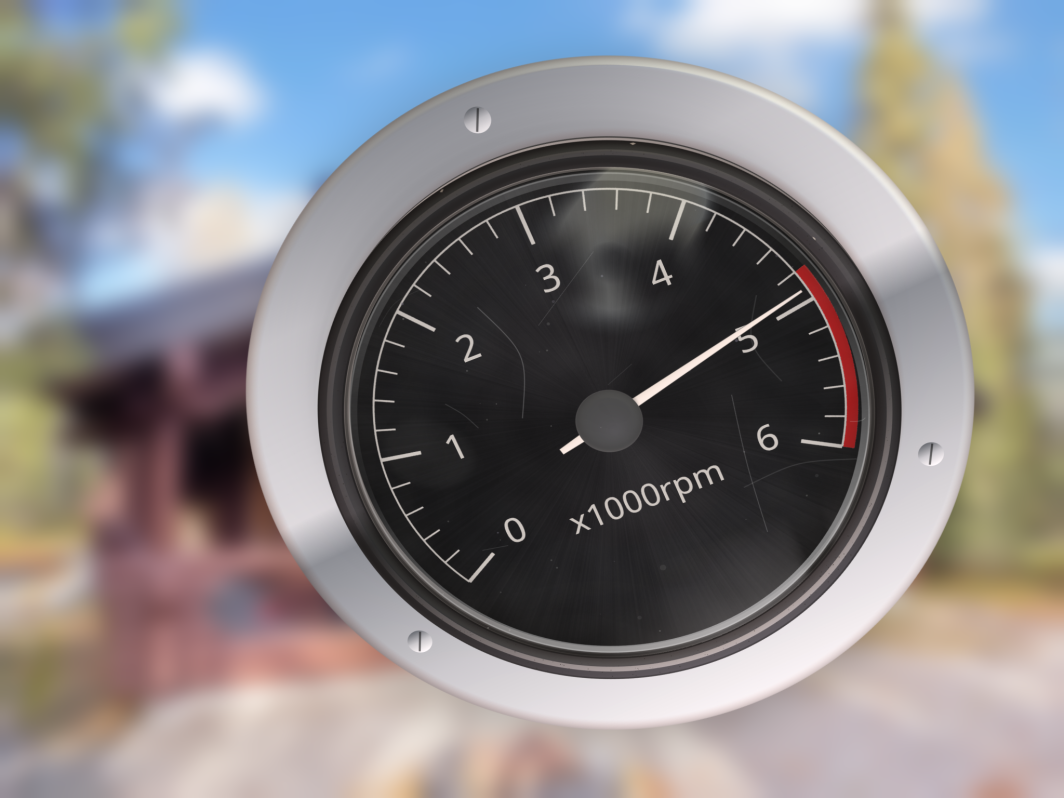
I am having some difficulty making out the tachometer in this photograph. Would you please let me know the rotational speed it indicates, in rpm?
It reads 4900 rpm
